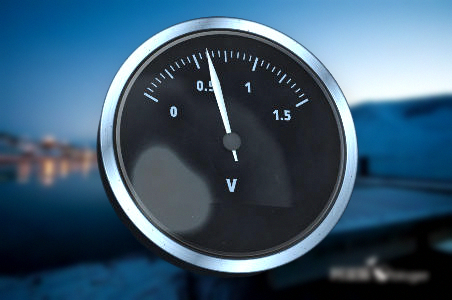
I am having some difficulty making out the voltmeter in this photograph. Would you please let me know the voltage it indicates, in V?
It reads 0.6 V
